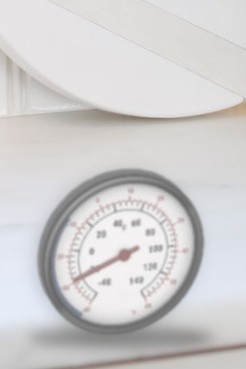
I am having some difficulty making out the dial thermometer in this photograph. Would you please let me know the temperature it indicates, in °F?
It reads -20 °F
